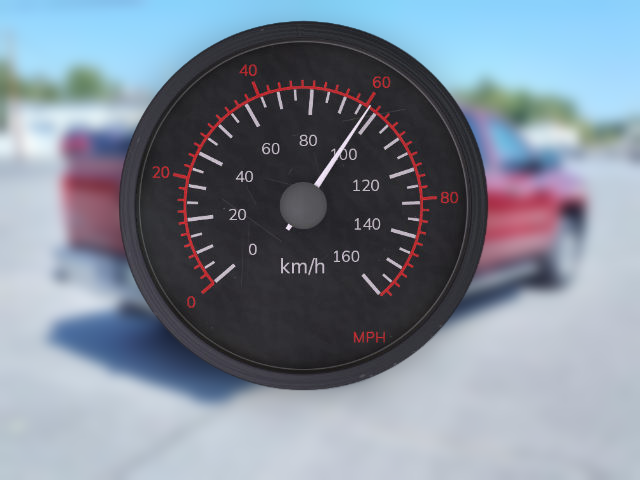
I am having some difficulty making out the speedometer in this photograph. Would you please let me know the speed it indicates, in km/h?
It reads 97.5 km/h
